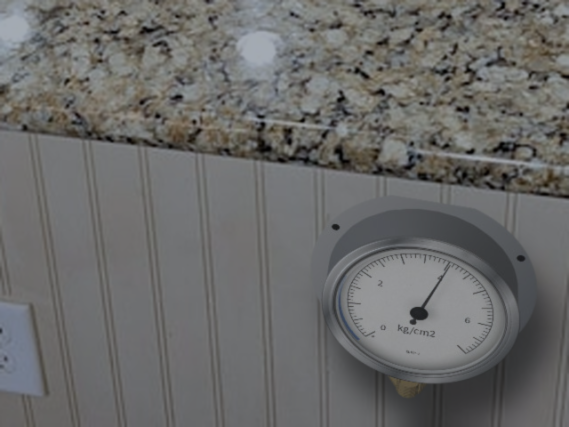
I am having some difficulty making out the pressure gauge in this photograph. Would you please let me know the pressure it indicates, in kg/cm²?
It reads 4 kg/cm²
